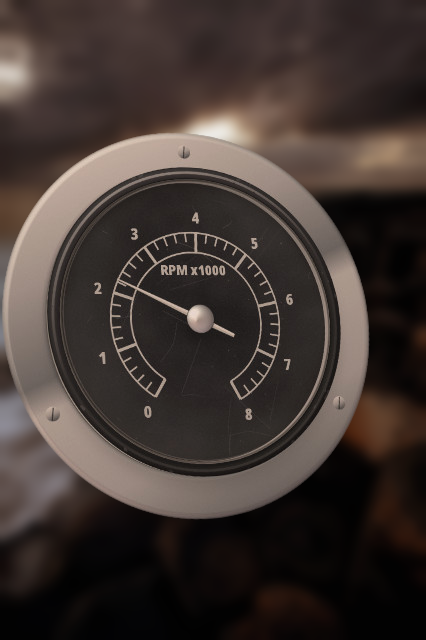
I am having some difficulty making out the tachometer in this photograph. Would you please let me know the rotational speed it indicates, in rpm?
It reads 2200 rpm
